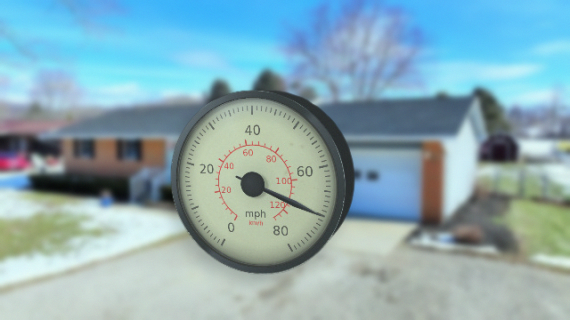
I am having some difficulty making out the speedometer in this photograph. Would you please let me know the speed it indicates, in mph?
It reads 70 mph
